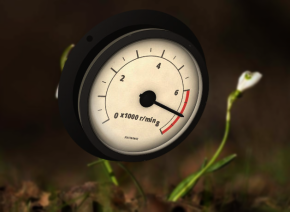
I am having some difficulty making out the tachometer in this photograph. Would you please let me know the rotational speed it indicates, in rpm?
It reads 7000 rpm
